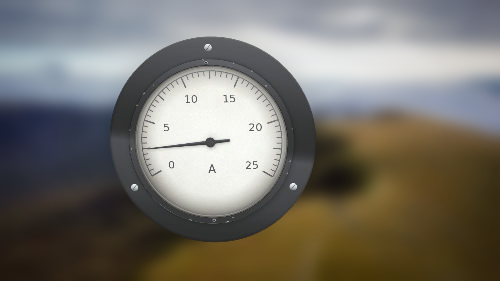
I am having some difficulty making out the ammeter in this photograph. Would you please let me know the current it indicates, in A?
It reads 2.5 A
